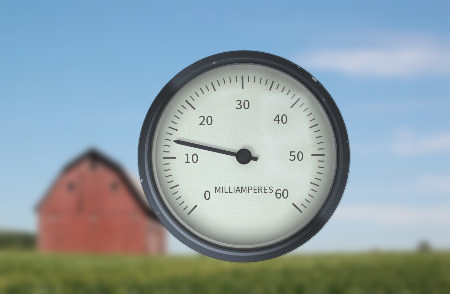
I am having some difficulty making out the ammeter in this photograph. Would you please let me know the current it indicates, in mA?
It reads 13 mA
